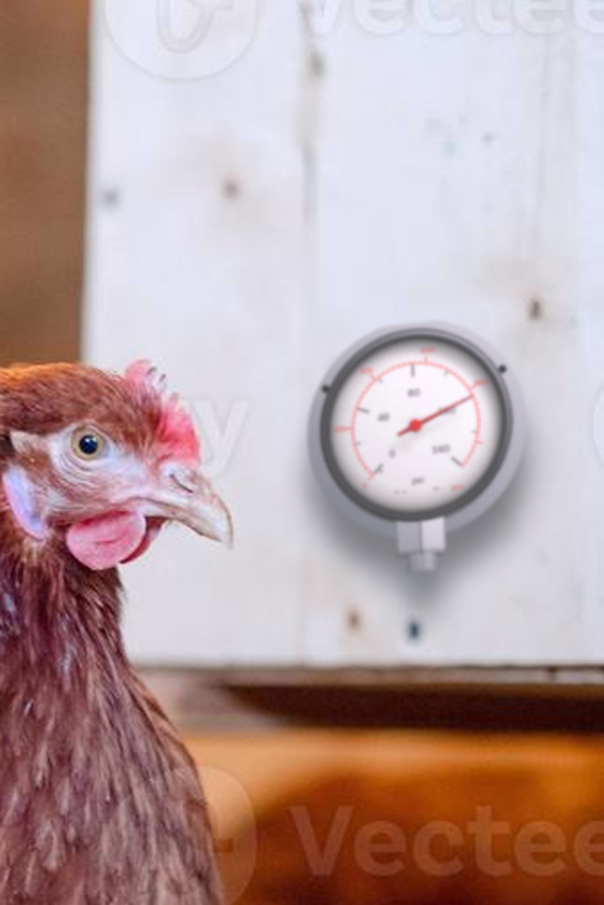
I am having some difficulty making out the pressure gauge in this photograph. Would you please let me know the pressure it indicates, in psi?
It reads 120 psi
